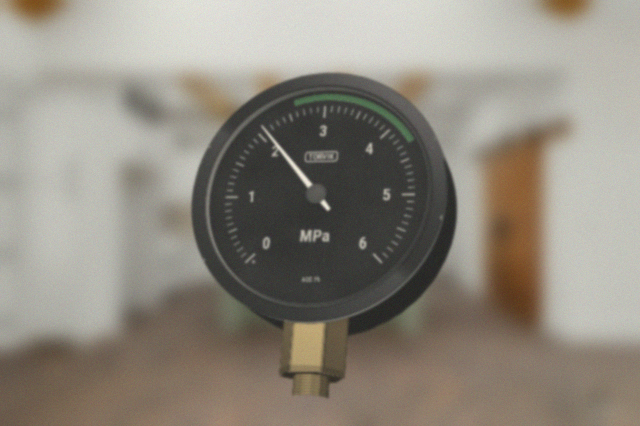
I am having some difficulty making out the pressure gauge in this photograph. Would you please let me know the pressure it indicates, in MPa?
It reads 2.1 MPa
